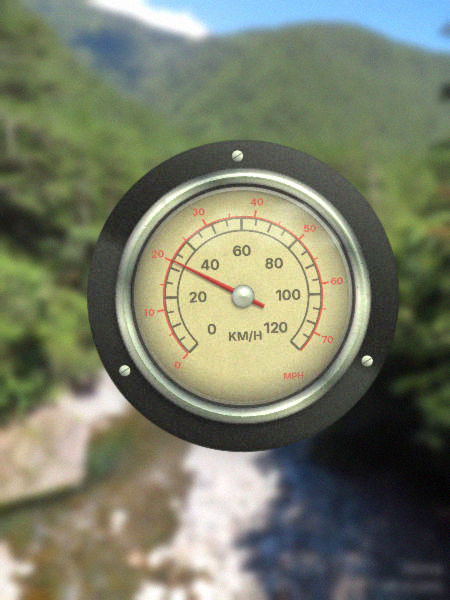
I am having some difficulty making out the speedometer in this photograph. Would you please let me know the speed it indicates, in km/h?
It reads 32.5 km/h
